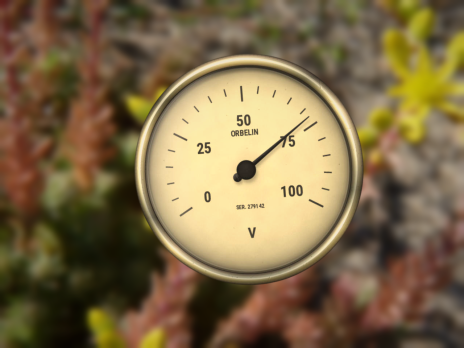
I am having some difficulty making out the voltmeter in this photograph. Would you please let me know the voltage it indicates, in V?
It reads 72.5 V
